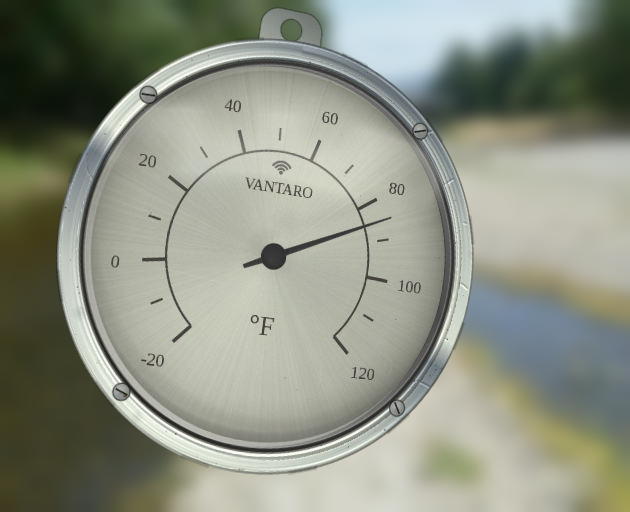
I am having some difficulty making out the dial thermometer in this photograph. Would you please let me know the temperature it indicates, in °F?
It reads 85 °F
